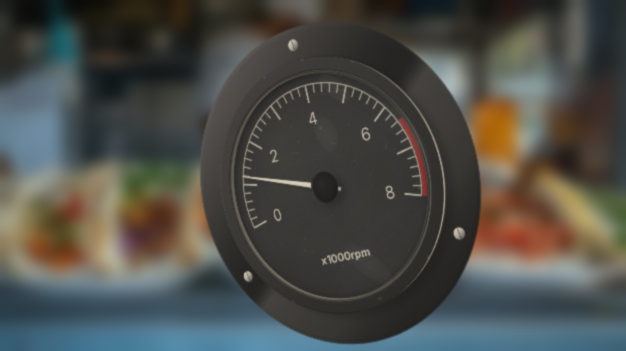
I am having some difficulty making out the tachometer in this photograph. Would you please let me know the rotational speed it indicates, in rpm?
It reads 1200 rpm
